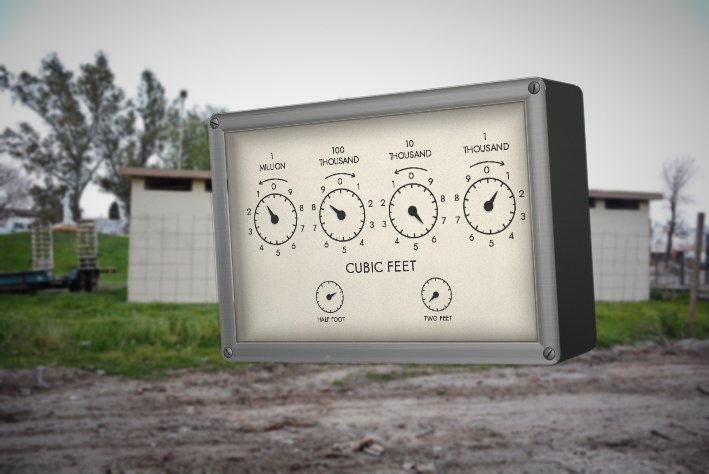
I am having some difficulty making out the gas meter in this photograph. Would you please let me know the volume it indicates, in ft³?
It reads 86100 ft³
